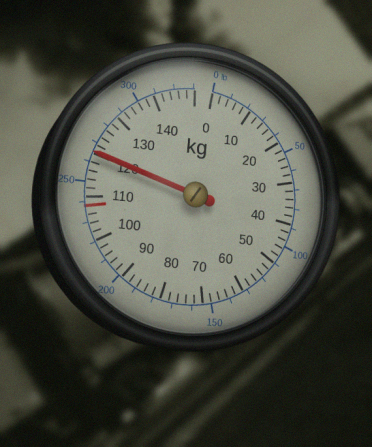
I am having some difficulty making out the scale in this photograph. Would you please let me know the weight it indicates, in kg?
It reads 120 kg
